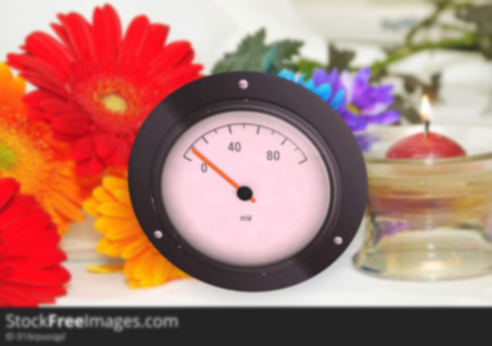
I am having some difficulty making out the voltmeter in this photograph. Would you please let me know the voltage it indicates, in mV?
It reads 10 mV
